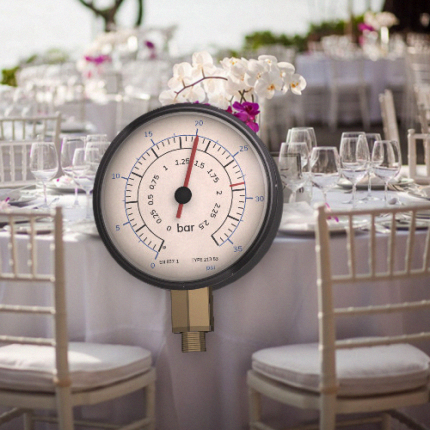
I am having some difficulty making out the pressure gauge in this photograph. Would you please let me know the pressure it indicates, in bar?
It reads 1.4 bar
